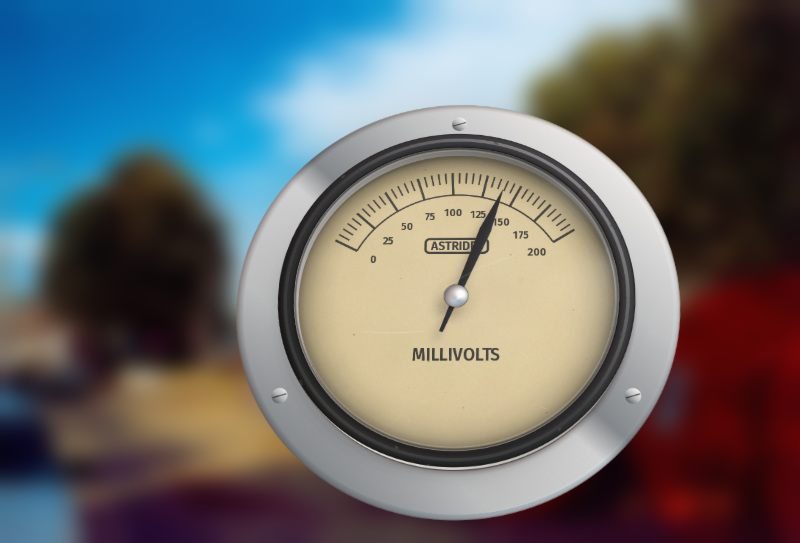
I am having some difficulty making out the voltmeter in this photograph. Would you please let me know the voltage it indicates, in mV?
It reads 140 mV
